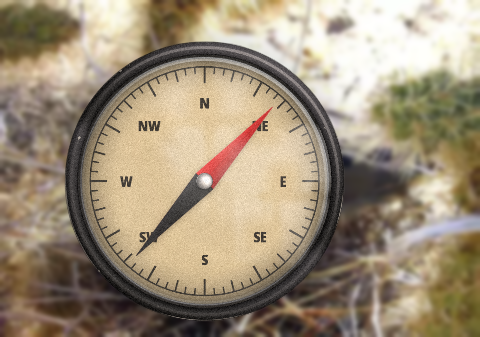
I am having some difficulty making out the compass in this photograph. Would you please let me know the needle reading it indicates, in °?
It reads 42.5 °
